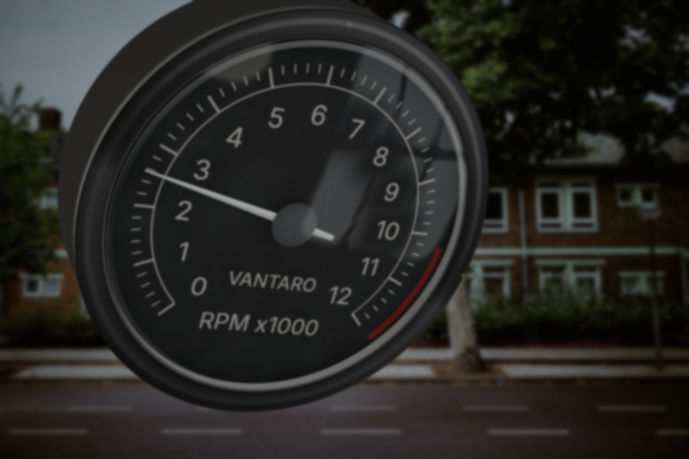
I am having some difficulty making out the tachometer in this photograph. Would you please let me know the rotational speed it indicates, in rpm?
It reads 2600 rpm
